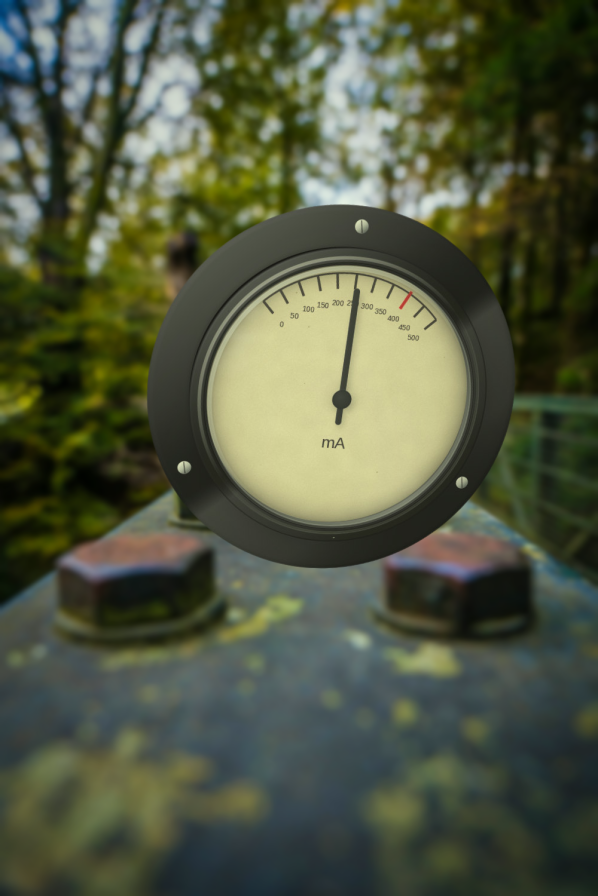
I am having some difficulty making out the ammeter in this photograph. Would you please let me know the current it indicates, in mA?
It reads 250 mA
